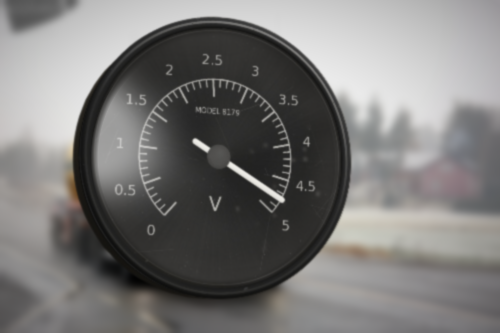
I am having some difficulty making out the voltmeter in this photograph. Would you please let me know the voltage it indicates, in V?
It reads 4.8 V
